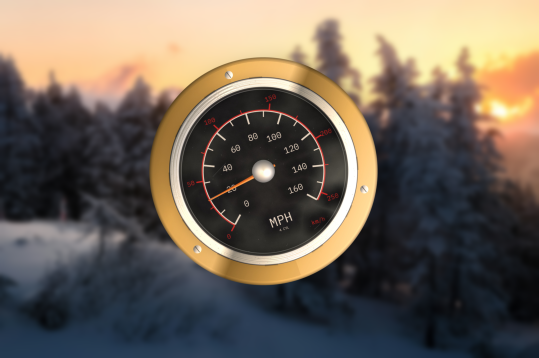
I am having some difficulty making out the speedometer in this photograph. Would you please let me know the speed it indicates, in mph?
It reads 20 mph
